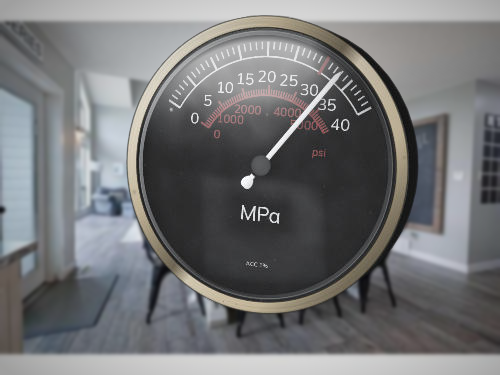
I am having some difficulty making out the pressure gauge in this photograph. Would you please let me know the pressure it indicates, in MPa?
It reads 33 MPa
